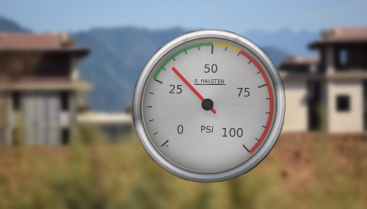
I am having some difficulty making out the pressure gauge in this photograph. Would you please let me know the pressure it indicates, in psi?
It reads 32.5 psi
